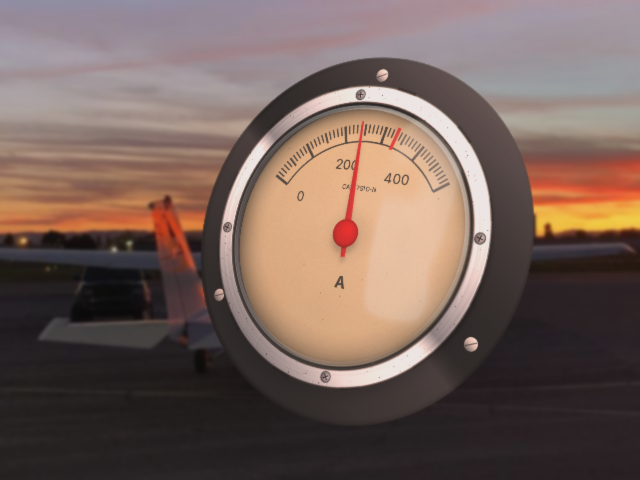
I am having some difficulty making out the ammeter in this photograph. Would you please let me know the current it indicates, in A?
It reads 250 A
